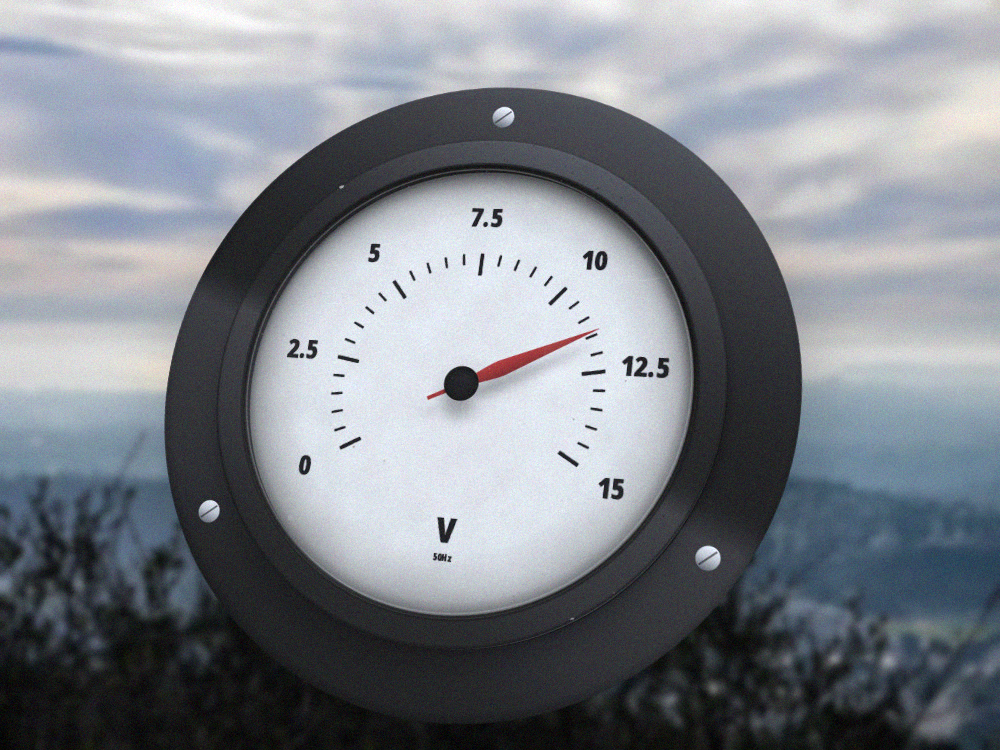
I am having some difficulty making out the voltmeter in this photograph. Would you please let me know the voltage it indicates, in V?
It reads 11.5 V
